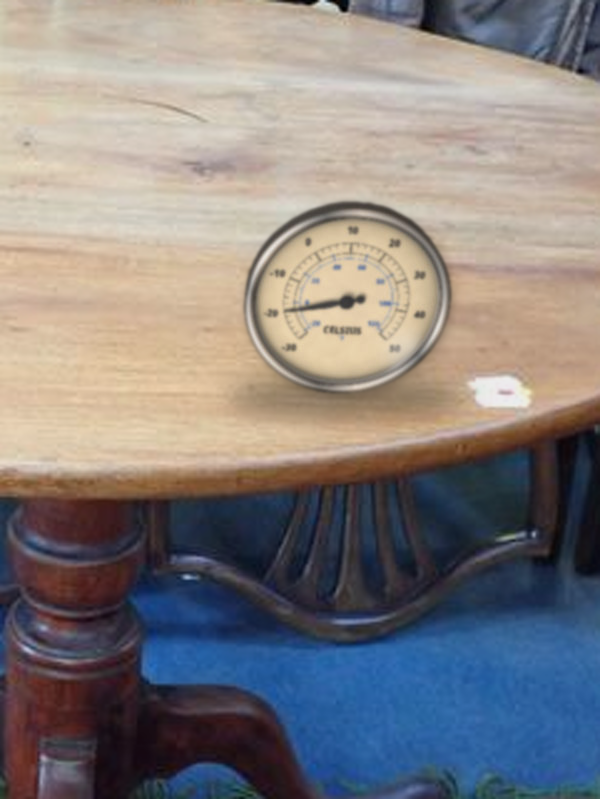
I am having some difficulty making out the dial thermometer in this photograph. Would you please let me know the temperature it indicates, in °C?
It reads -20 °C
